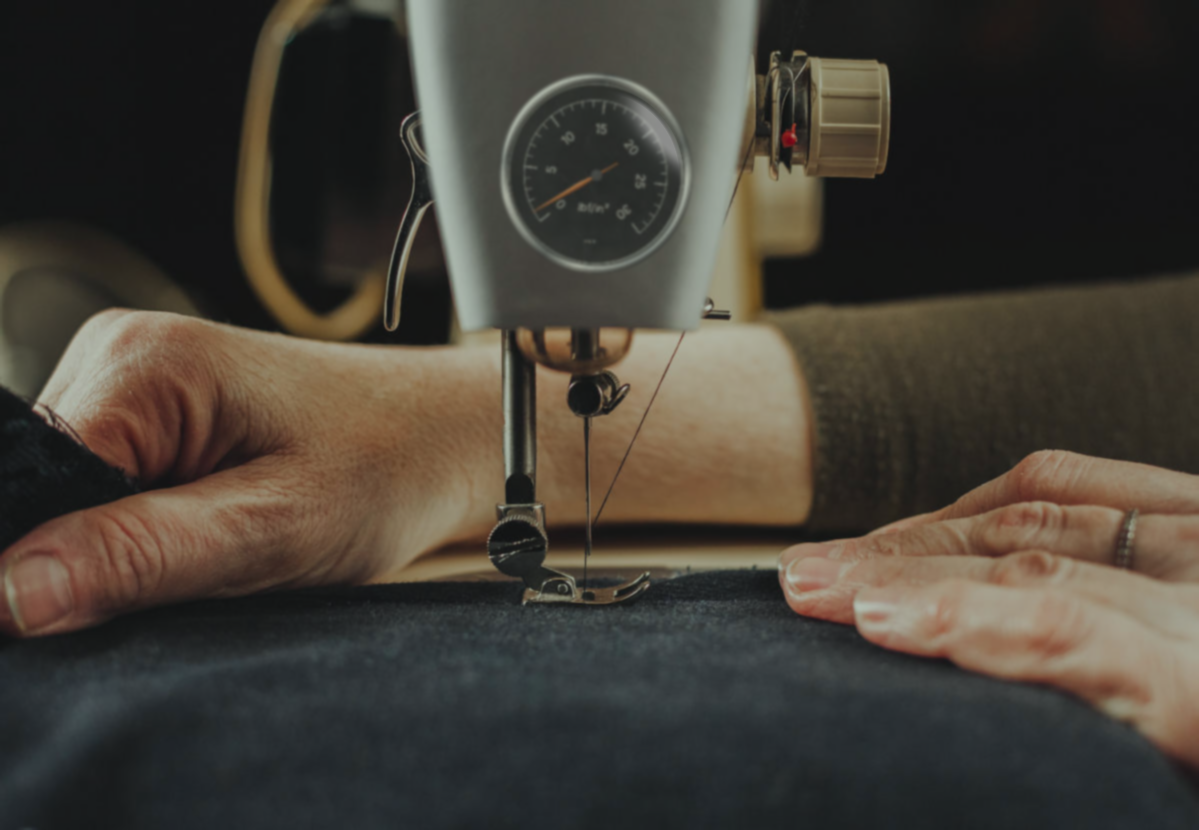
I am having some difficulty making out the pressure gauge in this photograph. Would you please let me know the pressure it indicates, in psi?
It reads 1 psi
